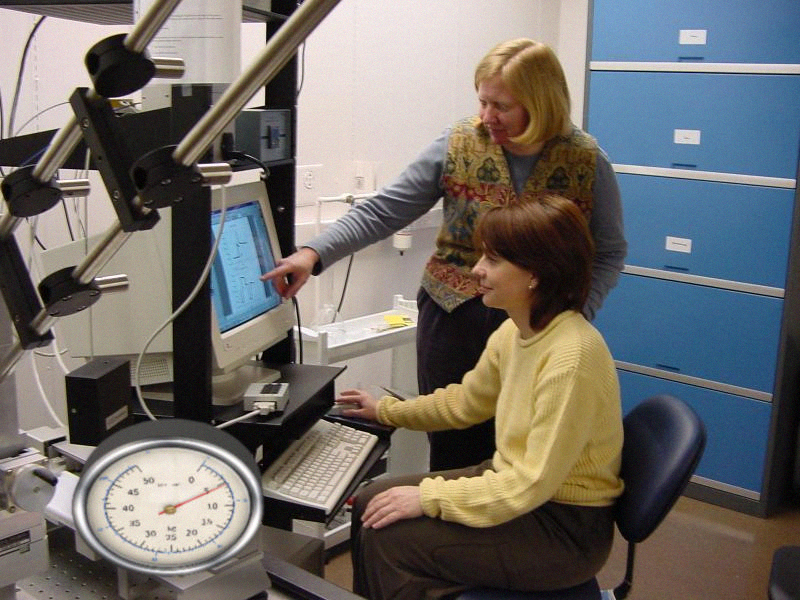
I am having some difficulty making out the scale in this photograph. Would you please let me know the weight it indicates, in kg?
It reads 5 kg
